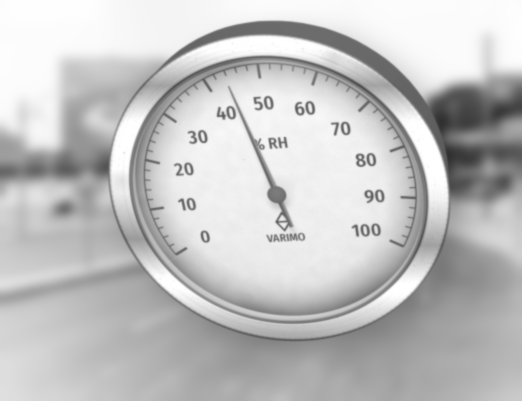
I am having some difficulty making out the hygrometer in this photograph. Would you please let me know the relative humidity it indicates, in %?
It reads 44 %
